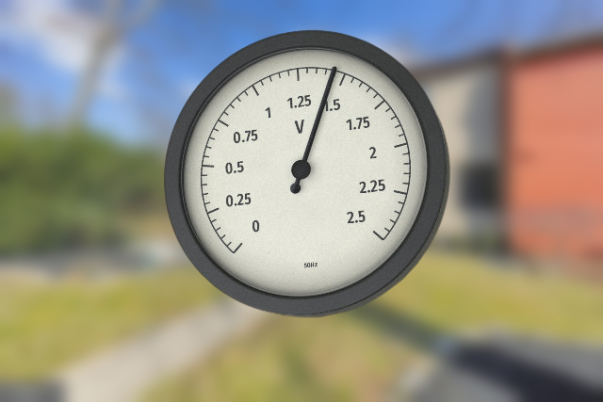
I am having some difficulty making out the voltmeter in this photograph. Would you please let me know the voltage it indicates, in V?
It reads 1.45 V
